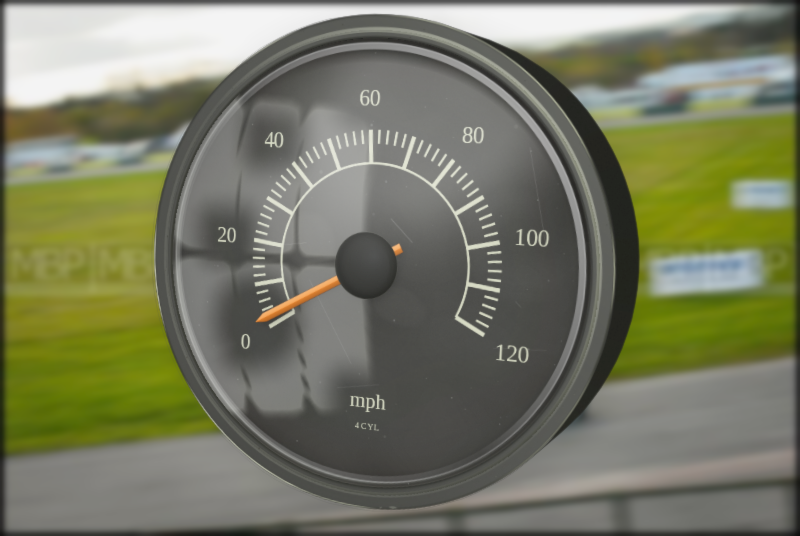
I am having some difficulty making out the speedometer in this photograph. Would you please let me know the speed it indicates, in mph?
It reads 2 mph
